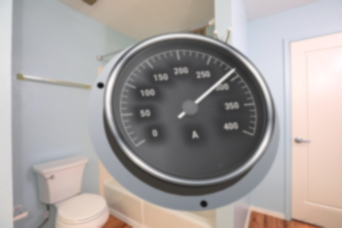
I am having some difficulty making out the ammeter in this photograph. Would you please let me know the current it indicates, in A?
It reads 290 A
